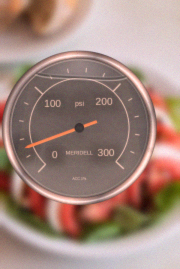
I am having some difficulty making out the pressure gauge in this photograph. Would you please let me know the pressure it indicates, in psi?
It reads 30 psi
